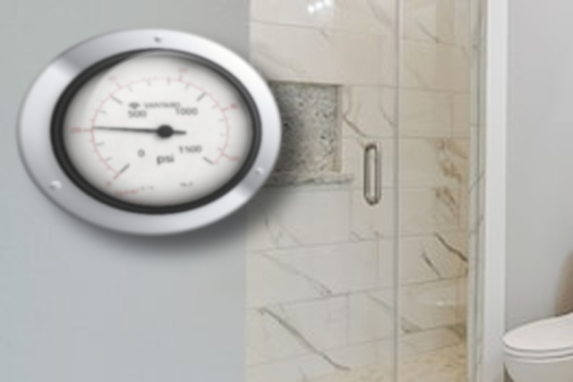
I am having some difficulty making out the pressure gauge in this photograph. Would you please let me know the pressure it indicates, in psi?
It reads 300 psi
